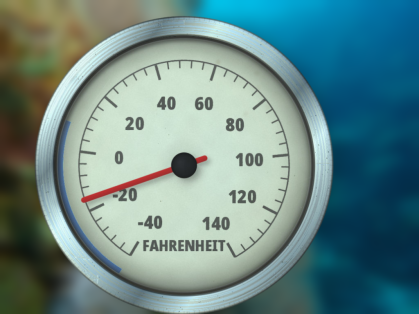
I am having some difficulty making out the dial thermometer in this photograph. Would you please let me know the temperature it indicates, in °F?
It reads -16 °F
